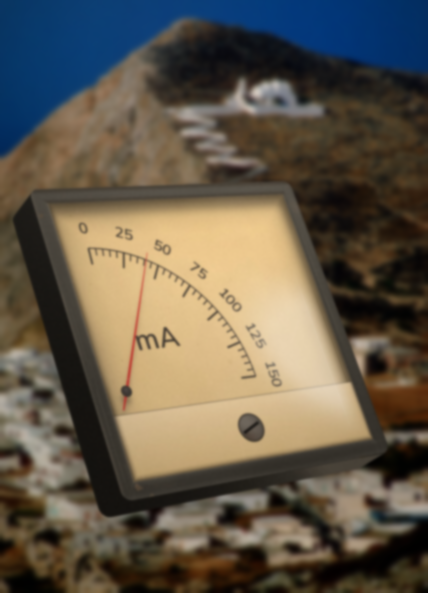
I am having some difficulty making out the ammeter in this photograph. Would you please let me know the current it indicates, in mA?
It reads 40 mA
